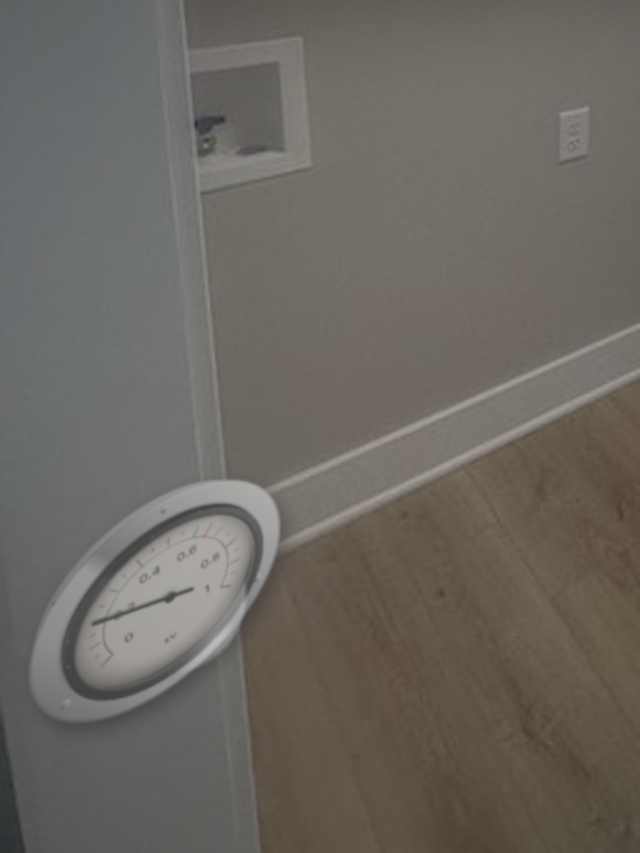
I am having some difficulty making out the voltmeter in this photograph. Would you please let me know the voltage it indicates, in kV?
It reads 0.2 kV
